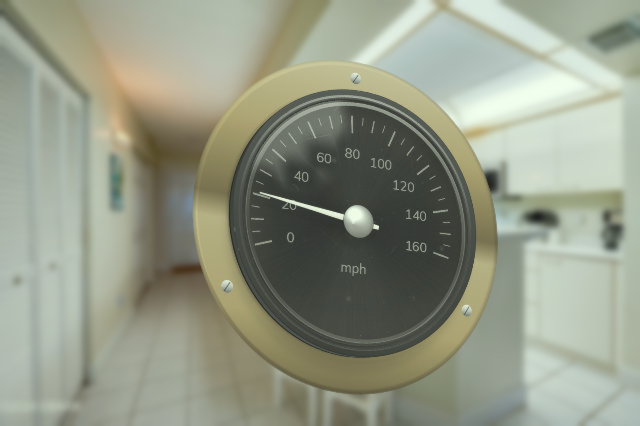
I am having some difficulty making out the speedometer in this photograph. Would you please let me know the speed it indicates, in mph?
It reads 20 mph
